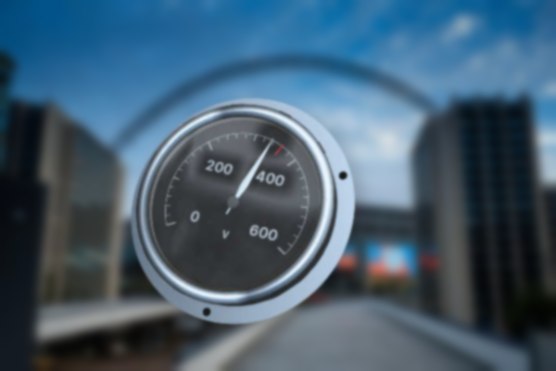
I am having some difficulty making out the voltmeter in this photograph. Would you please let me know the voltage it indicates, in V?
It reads 340 V
